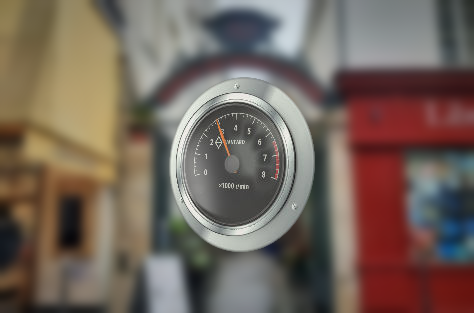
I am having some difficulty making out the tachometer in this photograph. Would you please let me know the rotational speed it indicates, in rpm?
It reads 3000 rpm
